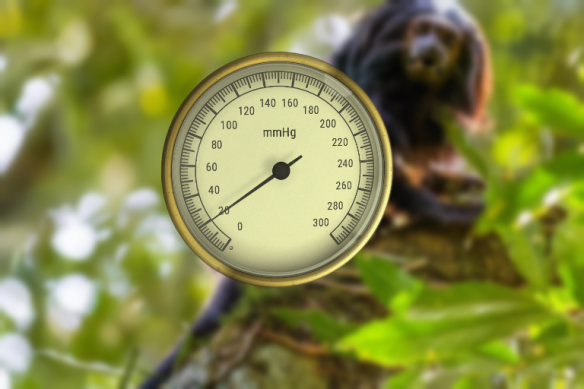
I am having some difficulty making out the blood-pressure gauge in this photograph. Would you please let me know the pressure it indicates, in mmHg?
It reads 20 mmHg
